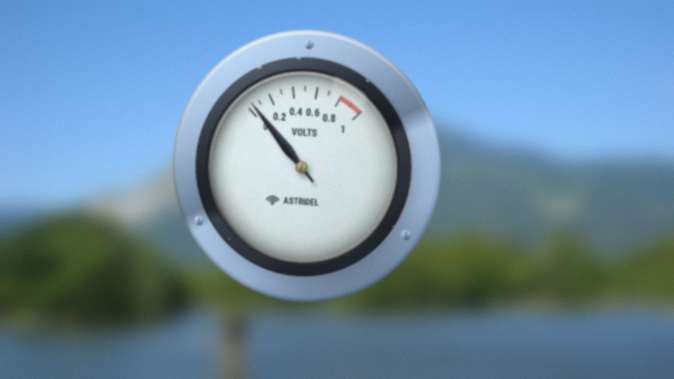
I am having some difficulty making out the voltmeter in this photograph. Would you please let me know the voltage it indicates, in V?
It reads 0.05 V
